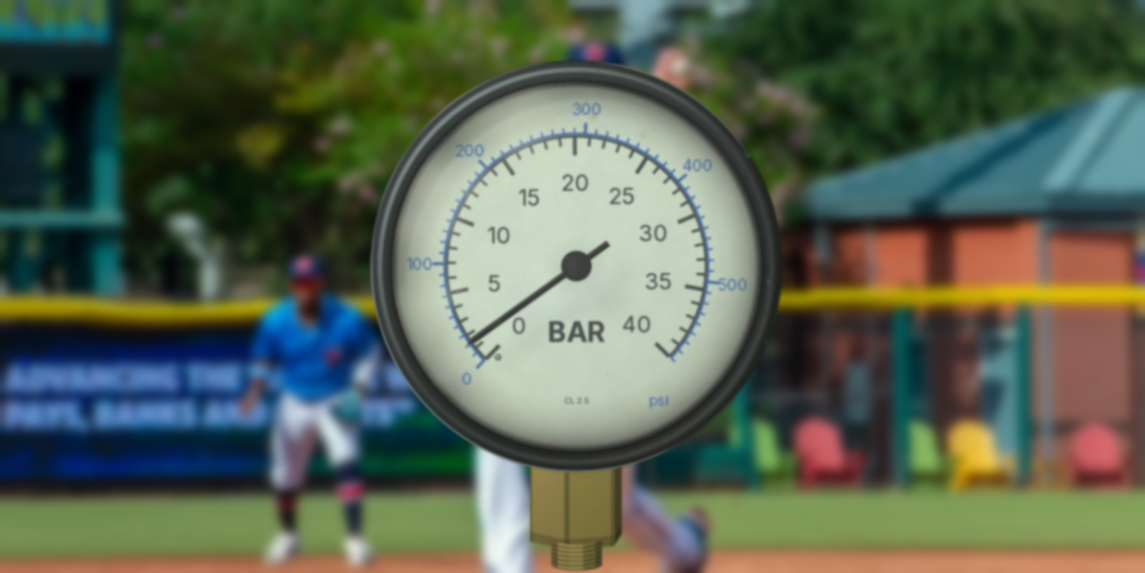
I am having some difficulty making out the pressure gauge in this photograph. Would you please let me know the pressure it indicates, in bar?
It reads 1.5 bar
